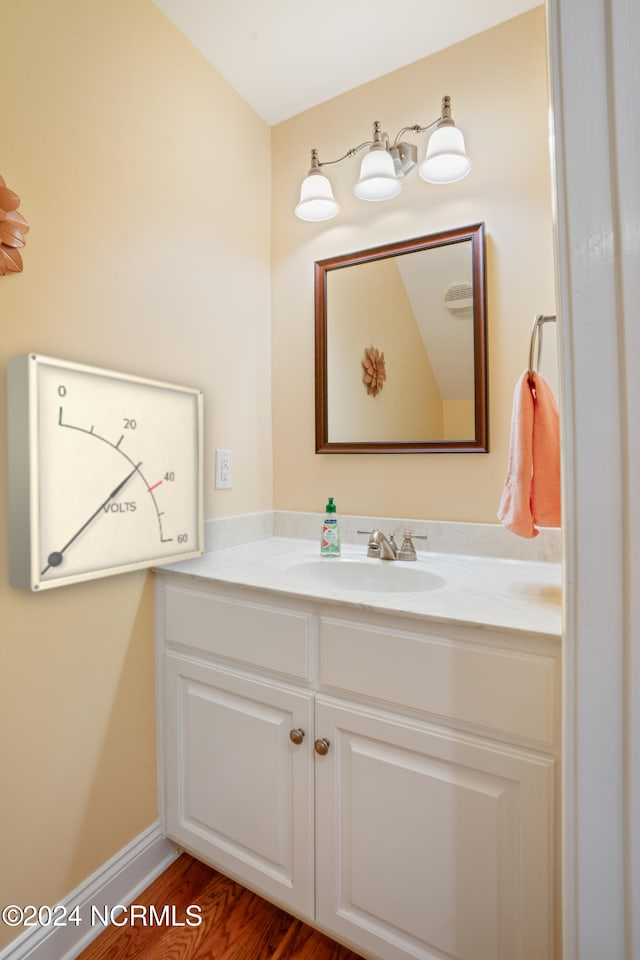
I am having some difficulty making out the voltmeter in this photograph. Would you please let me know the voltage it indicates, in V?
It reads 30 V
